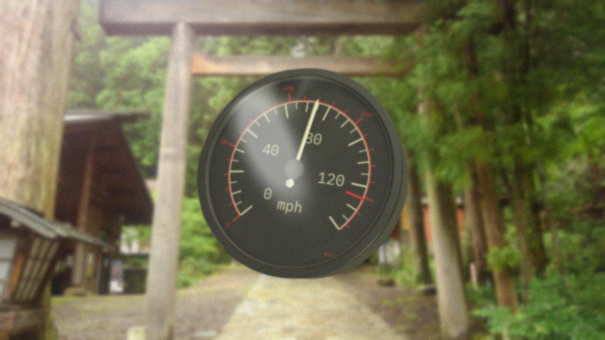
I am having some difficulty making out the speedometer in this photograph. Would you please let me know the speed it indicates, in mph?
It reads 75 mph
